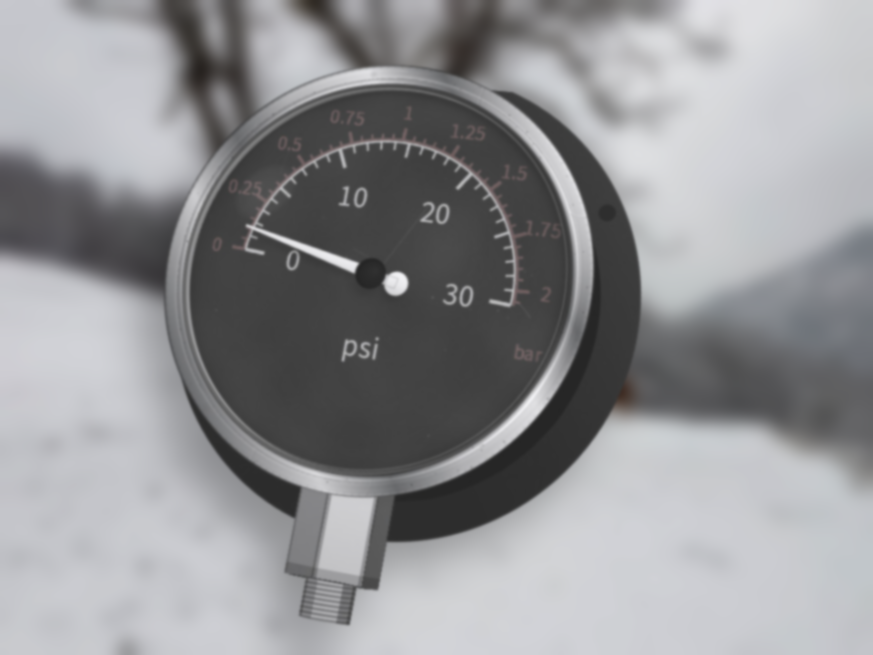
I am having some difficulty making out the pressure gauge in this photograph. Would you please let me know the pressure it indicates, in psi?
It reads 1.5 psi
